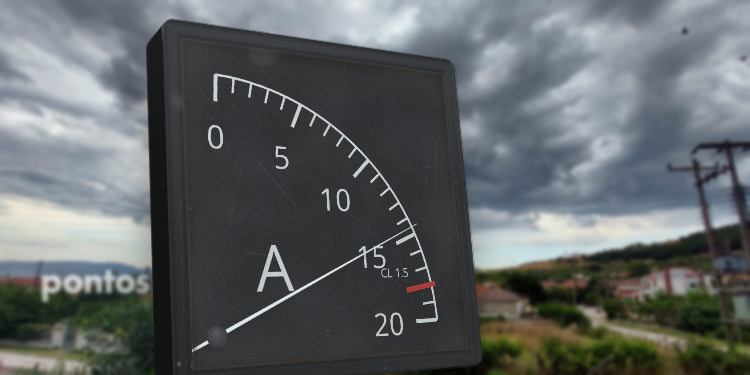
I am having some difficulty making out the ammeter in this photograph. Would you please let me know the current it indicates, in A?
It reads 14.5 A
